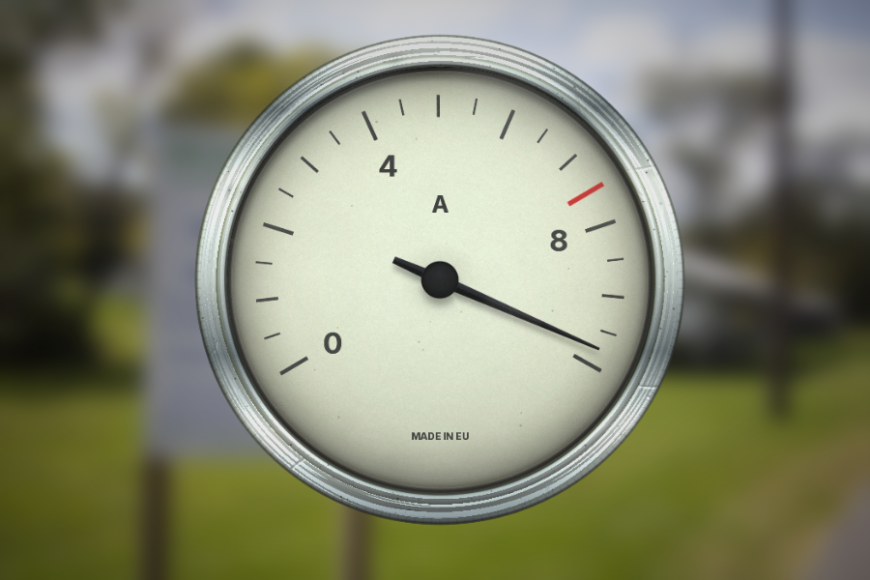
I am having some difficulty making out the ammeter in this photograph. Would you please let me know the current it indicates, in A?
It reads 9.75 A
